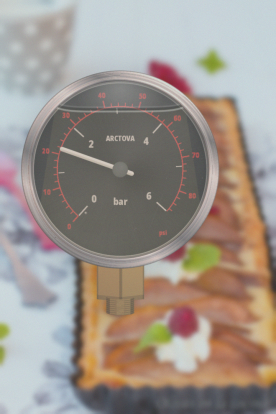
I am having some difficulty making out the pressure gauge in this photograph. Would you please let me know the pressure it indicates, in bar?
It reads 1.5 bar
